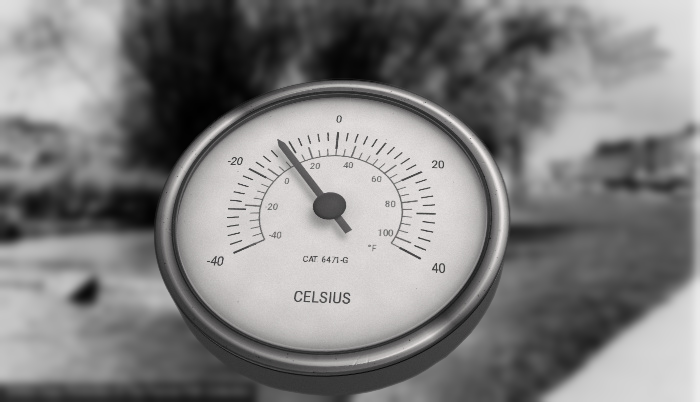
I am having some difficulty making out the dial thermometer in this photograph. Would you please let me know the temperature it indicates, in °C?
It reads -12 °C
